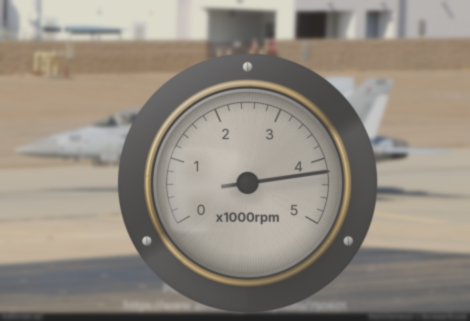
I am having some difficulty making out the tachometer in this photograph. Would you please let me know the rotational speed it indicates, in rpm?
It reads 4200 rpm
